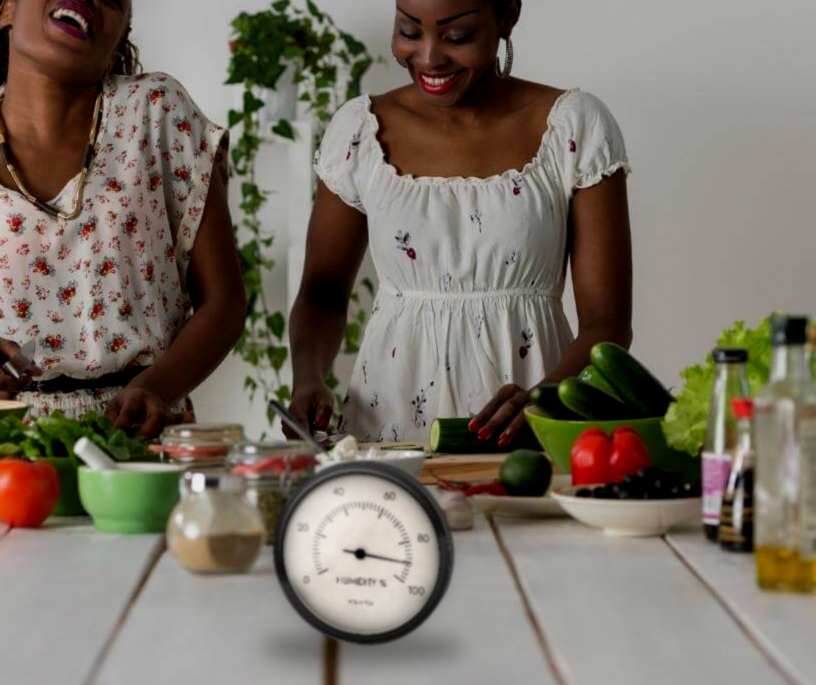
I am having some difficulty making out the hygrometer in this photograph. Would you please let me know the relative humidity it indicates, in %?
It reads 90 %
